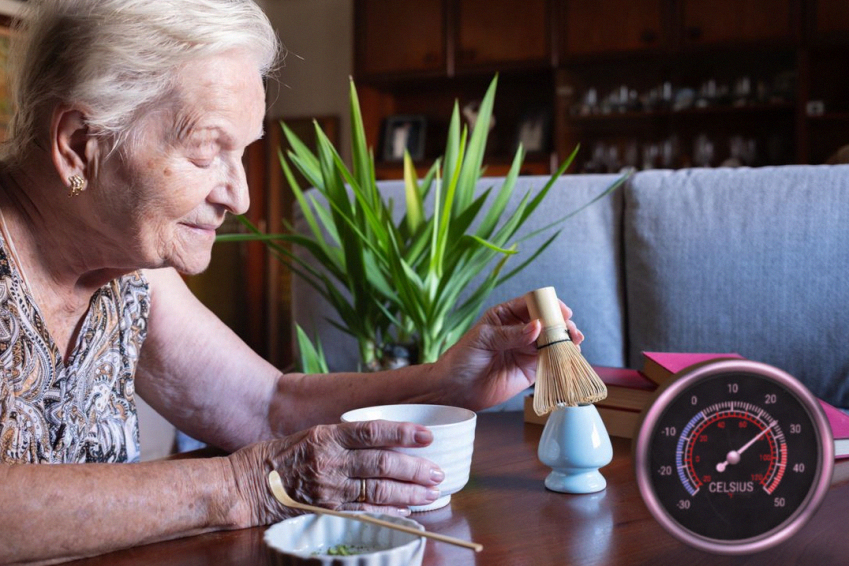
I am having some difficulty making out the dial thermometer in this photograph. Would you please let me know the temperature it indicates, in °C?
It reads 25 °C
